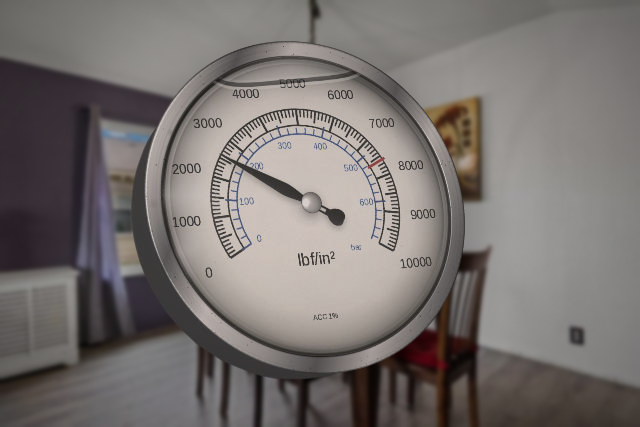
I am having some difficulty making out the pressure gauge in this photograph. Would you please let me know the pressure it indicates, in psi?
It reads 2500 psi
